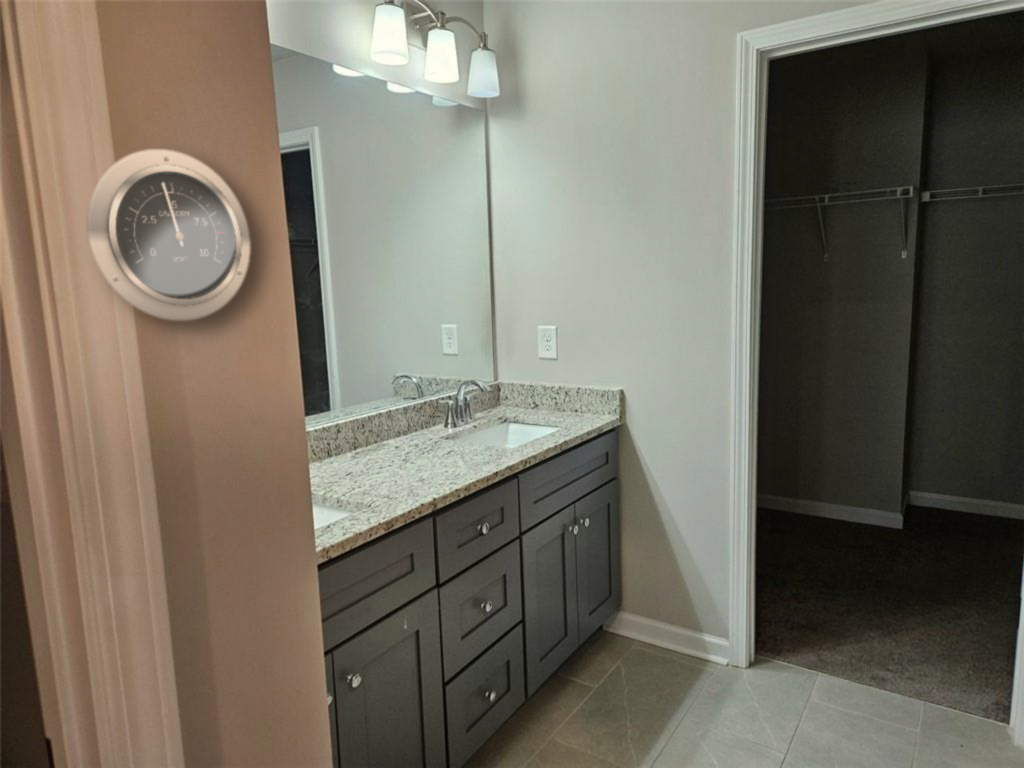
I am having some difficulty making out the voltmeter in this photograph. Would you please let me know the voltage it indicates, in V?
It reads 4.5 V
